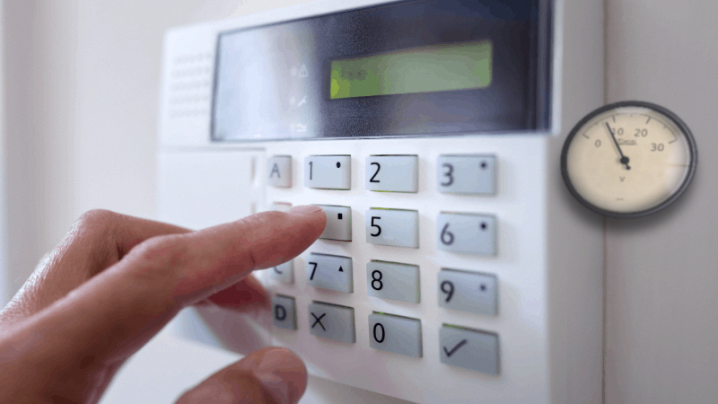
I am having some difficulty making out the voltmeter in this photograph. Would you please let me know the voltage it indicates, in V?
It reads 7.5 V
